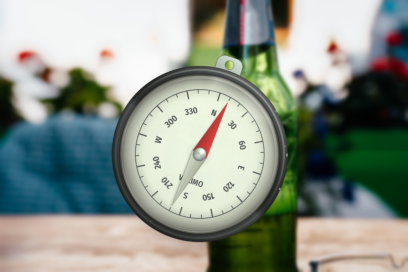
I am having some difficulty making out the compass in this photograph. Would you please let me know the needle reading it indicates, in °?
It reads 10 °
